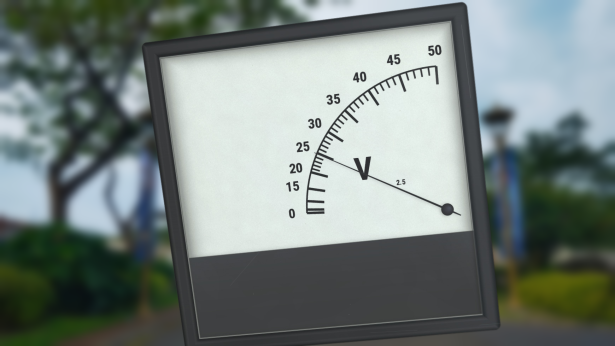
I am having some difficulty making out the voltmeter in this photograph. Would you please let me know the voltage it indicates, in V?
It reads 25 V
